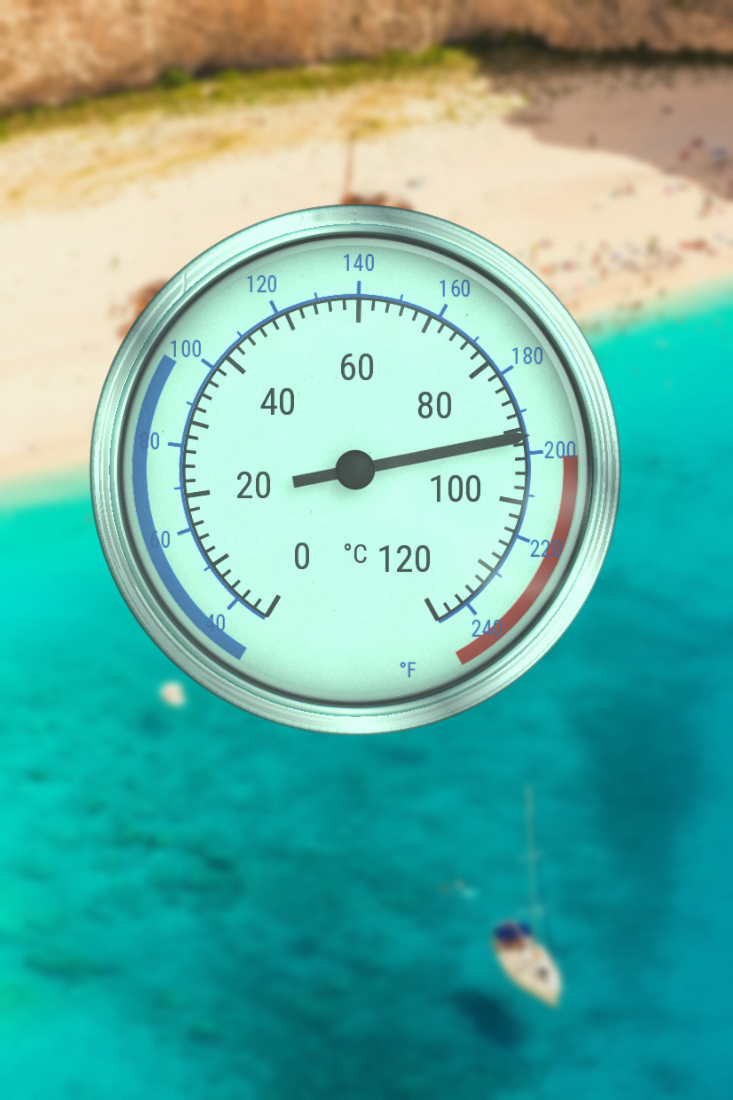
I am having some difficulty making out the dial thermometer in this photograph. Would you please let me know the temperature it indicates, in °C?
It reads 91 °C
